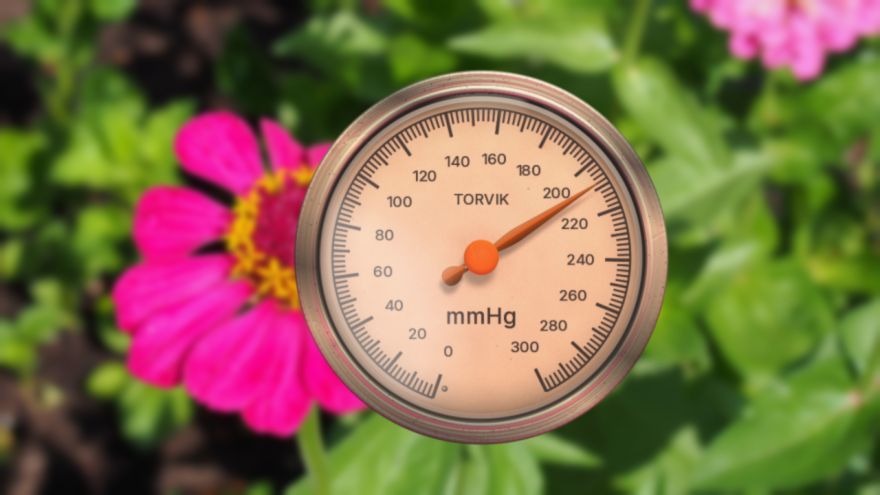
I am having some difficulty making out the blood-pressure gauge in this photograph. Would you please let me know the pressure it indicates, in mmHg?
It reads 208 mmHg
